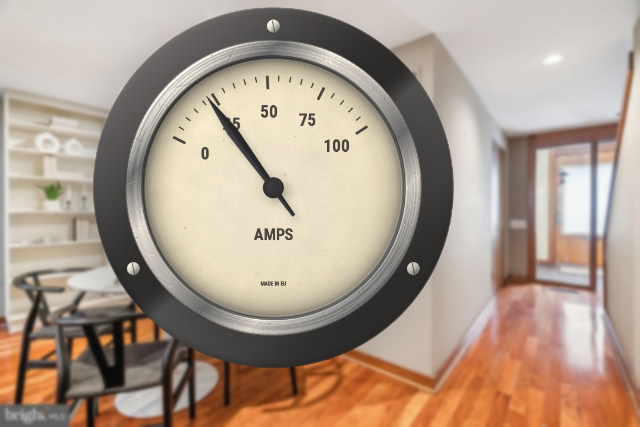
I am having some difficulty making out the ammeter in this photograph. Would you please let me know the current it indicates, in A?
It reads 22.5 A
